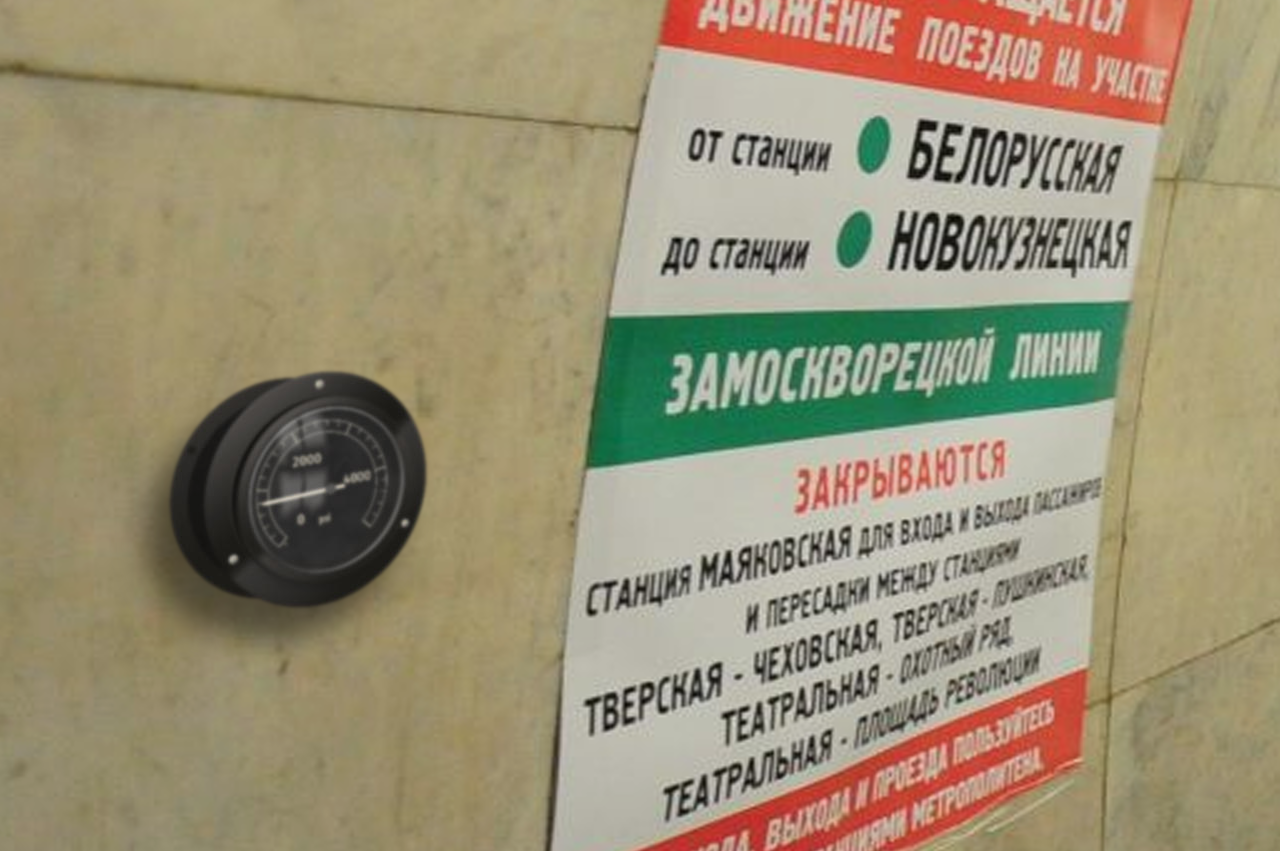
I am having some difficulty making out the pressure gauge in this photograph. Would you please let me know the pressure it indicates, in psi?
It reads 800 psi
